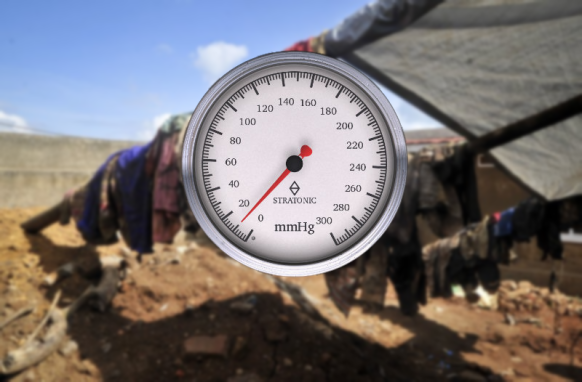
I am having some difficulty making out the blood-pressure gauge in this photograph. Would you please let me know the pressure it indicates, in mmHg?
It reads 10 mmHg
